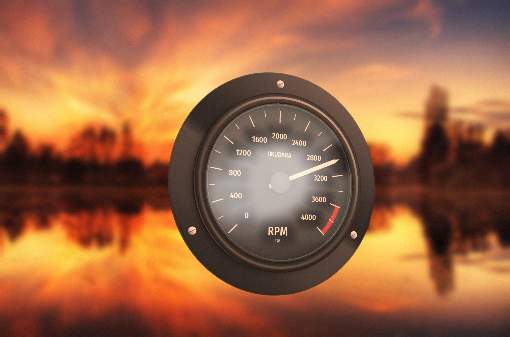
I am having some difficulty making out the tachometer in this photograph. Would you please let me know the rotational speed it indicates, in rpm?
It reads 3000 rpm
